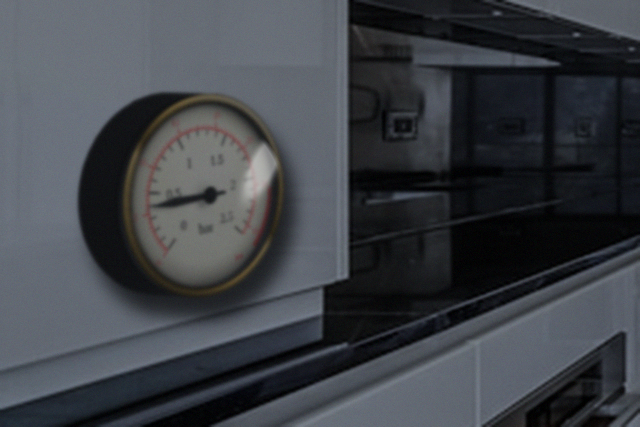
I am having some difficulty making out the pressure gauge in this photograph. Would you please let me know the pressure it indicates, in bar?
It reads 0.4 bar
